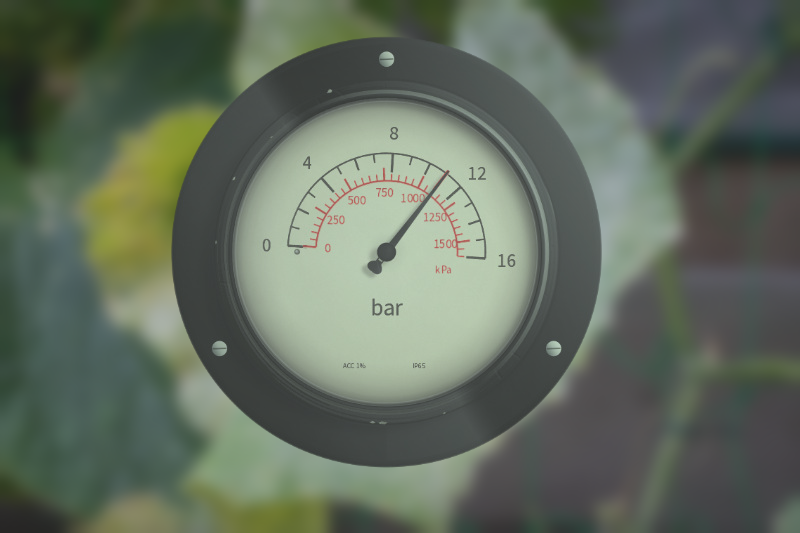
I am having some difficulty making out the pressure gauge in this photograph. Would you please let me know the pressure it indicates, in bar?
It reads 11 bar
